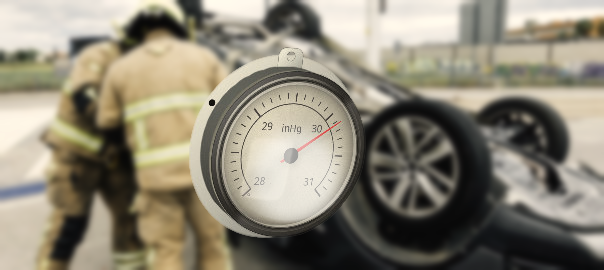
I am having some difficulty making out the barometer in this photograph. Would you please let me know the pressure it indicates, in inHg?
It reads 30.1 inHg
